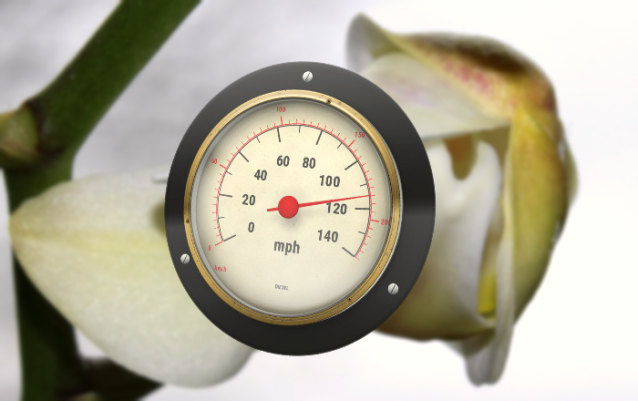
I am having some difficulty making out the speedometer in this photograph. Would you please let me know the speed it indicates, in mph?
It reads 115 mph
